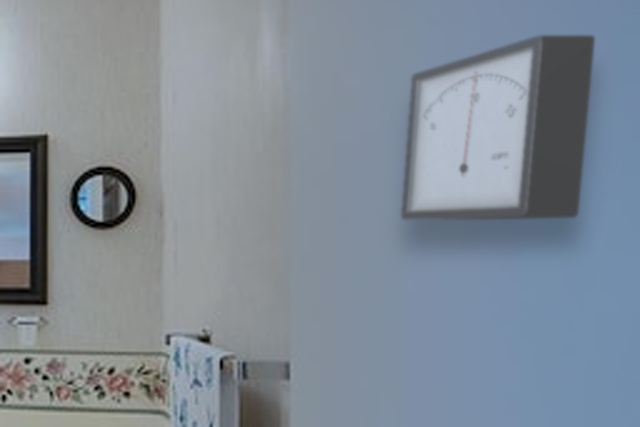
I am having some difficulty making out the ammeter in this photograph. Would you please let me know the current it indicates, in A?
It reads 10 A
